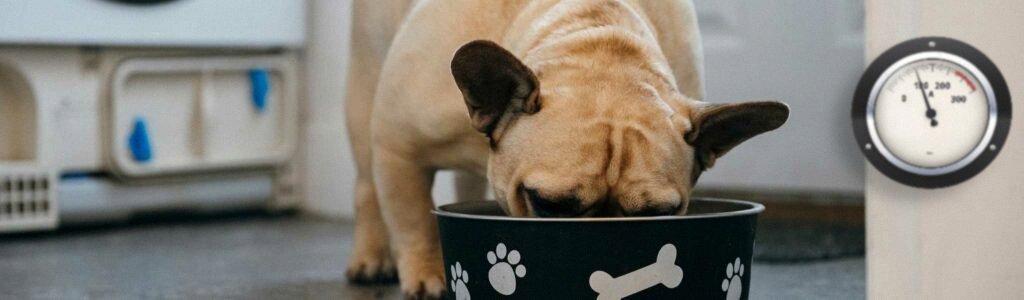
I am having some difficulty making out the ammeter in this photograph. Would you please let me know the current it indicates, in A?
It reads 100 A
